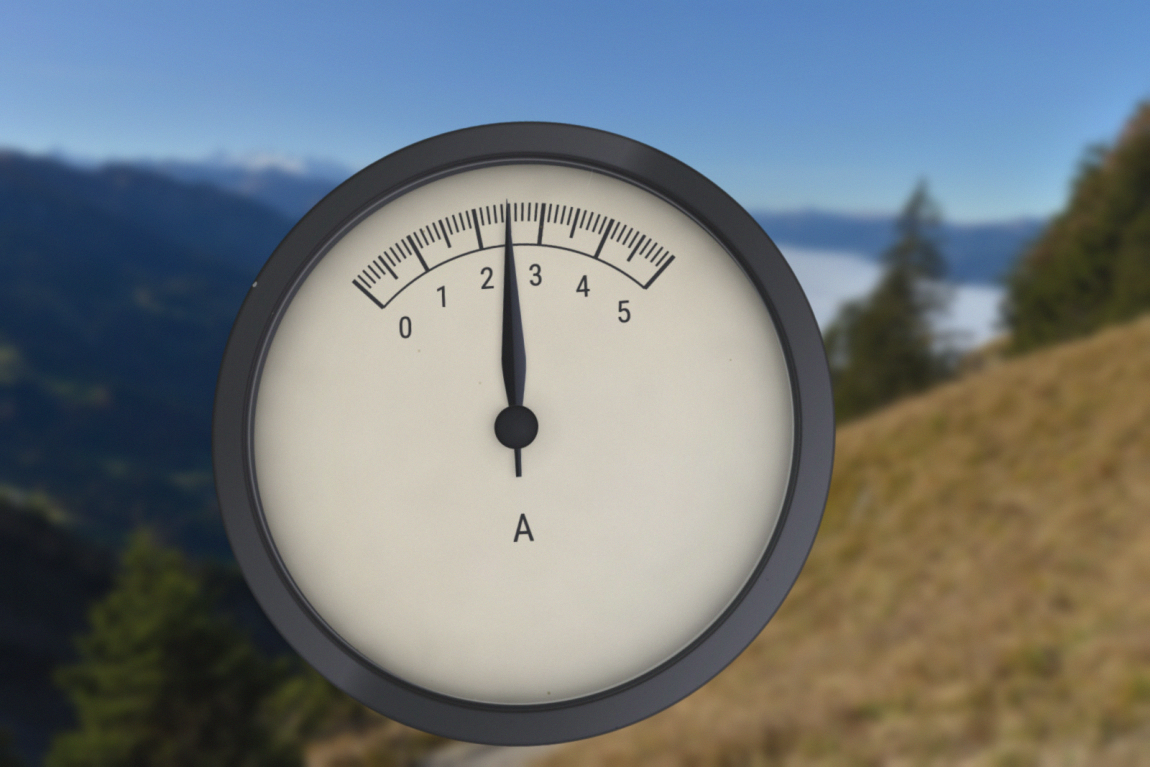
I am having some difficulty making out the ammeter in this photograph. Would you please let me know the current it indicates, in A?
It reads 2.5 A
